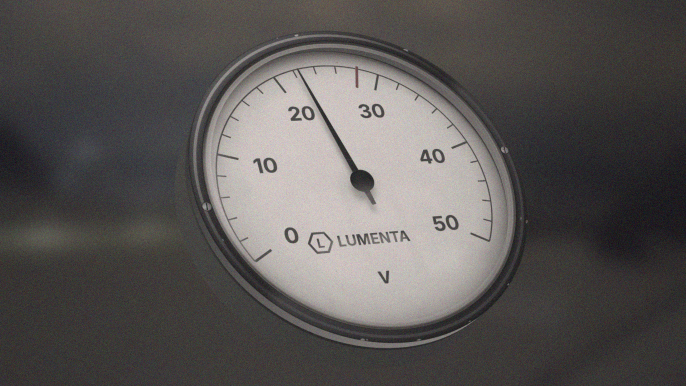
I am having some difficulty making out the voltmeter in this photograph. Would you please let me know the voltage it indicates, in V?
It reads 22 V
